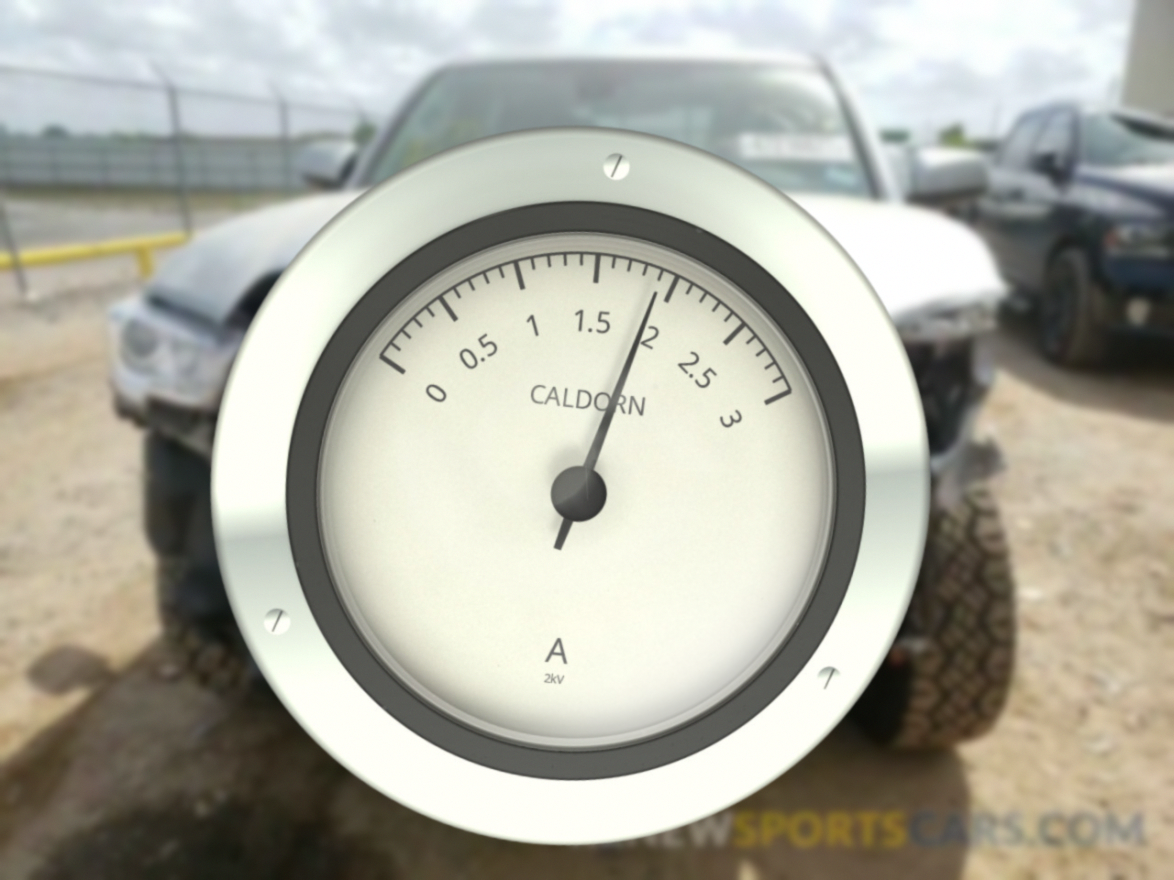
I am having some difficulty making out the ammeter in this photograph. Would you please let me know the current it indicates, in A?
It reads 1.9 A
